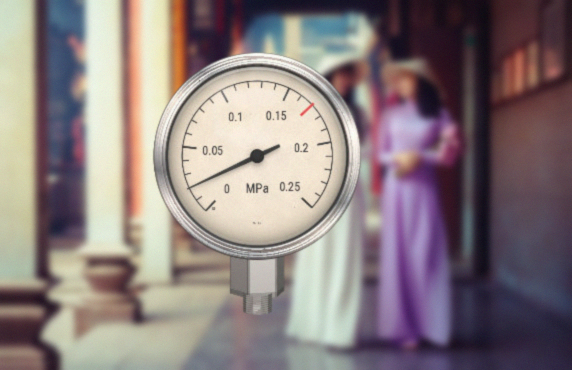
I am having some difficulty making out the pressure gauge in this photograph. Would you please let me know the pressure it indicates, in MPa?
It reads 0.02 MPa
